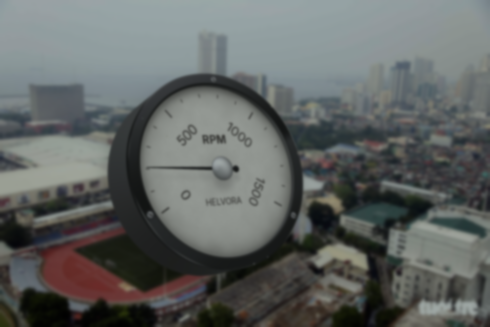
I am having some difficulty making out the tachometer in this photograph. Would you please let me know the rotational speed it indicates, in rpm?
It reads 200 rpm
